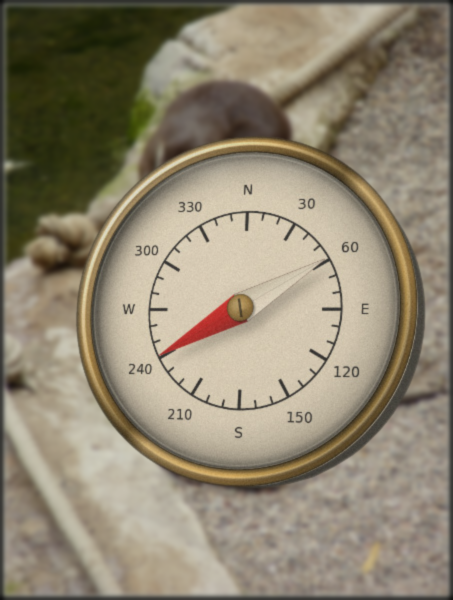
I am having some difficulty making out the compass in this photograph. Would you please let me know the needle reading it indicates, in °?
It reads 240 °
